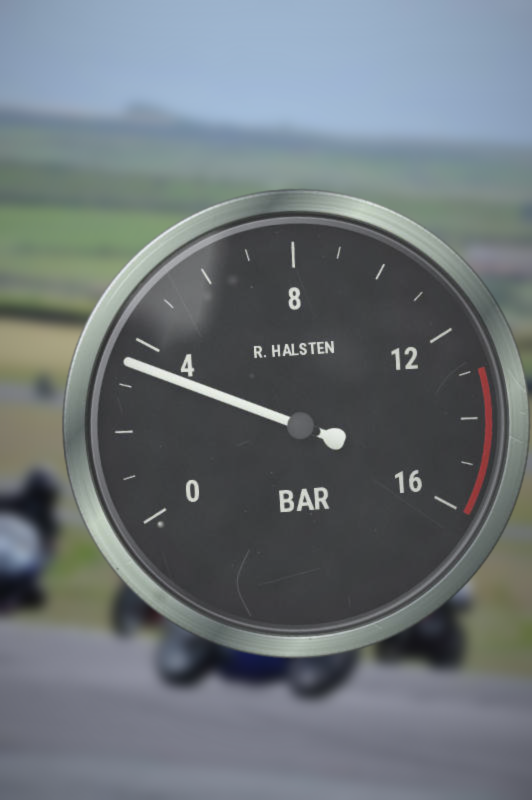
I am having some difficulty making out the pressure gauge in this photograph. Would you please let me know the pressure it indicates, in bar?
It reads 3.5 bar
